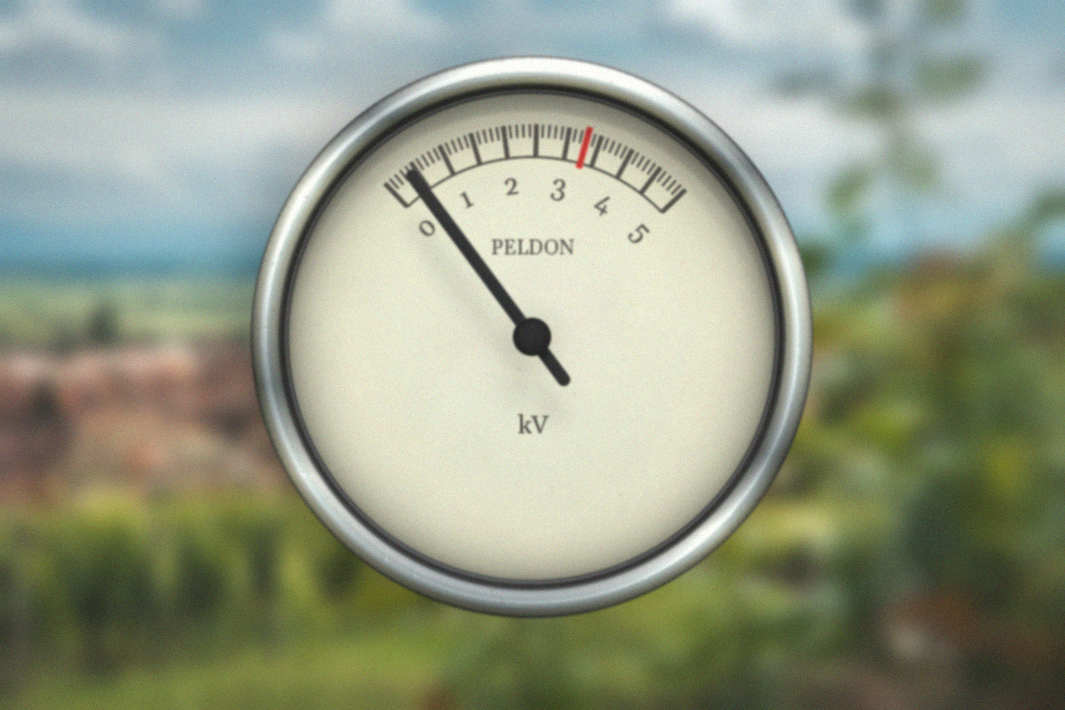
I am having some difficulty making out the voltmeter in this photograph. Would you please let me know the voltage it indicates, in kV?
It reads 0.4 kV
